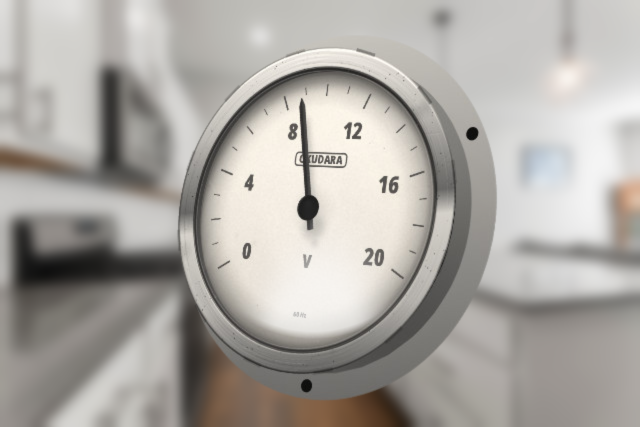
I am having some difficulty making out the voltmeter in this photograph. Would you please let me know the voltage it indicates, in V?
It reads 9 V
